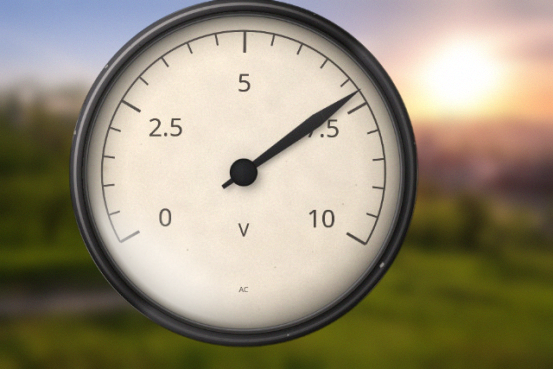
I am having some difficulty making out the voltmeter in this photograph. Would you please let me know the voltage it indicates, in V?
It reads 7.25 V
